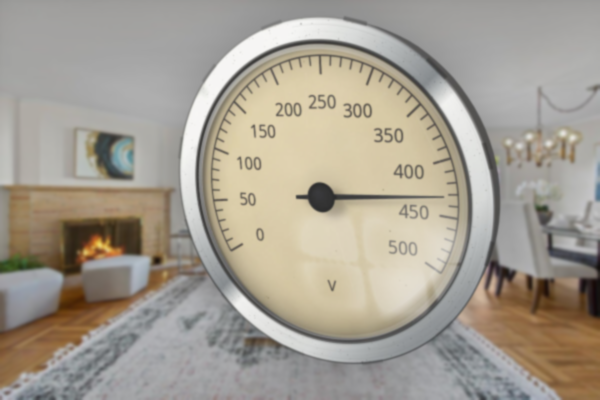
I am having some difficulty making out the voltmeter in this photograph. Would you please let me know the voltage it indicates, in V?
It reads 430 V
